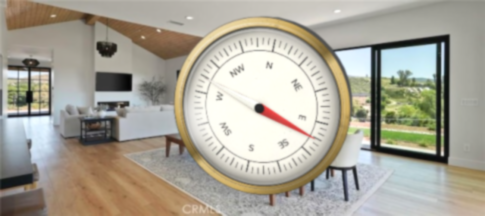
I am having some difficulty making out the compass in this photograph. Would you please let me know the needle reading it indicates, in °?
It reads 105 °
